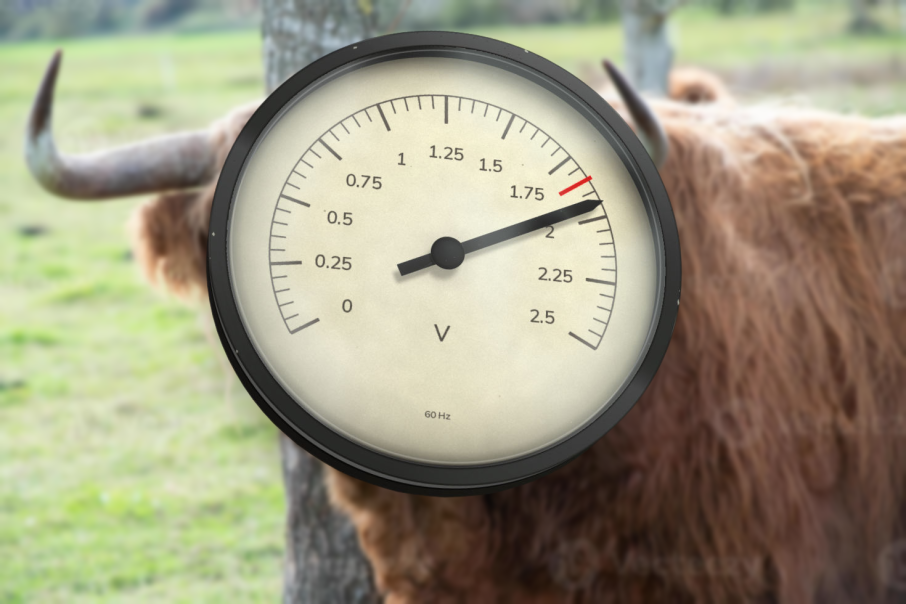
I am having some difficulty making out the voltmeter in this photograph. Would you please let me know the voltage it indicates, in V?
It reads 1.95 V
